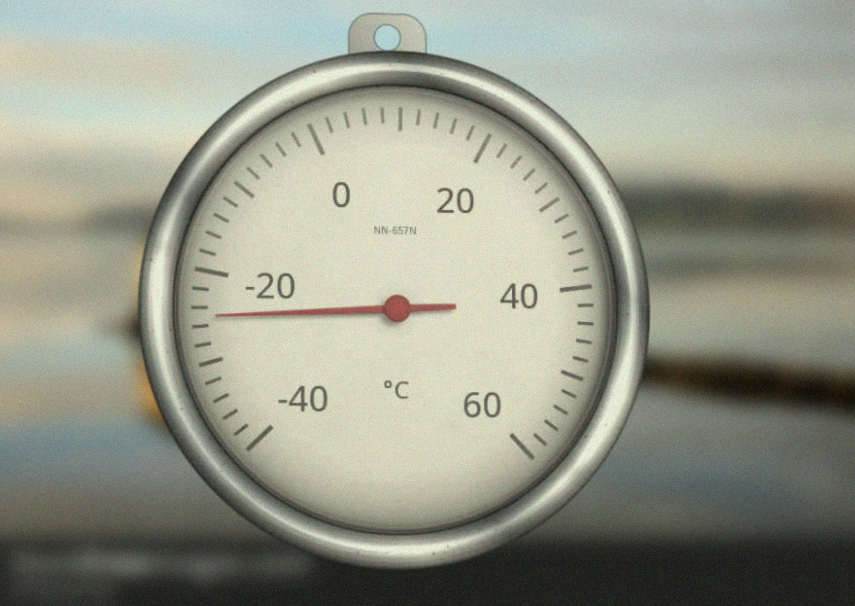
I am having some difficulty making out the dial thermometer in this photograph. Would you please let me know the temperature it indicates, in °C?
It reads -25 °C
